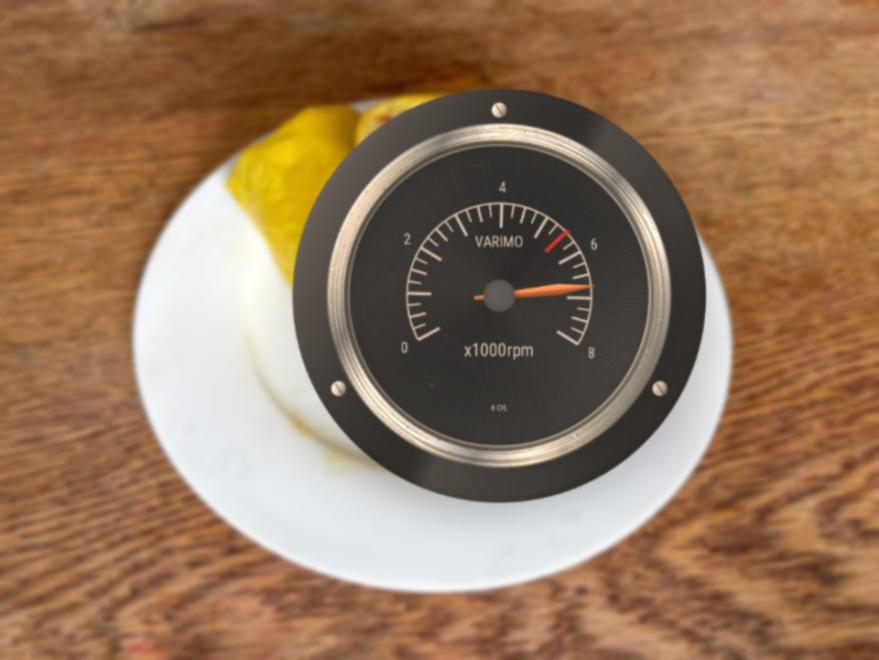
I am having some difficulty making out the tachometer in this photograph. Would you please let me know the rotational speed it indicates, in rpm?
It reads 6750 rpm
